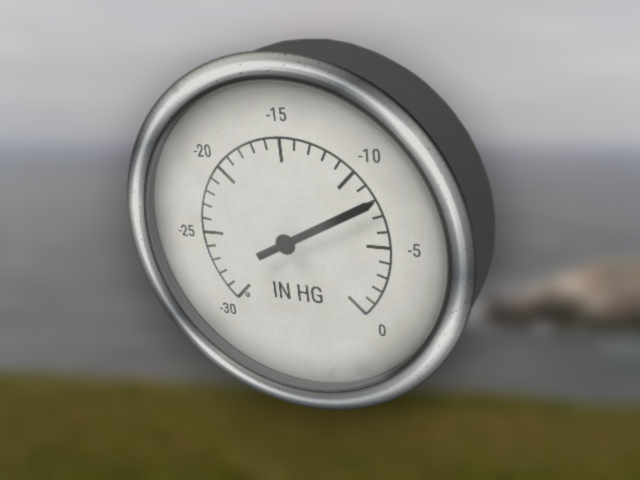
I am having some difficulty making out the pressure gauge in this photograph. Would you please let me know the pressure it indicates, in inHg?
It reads -8 inHg
